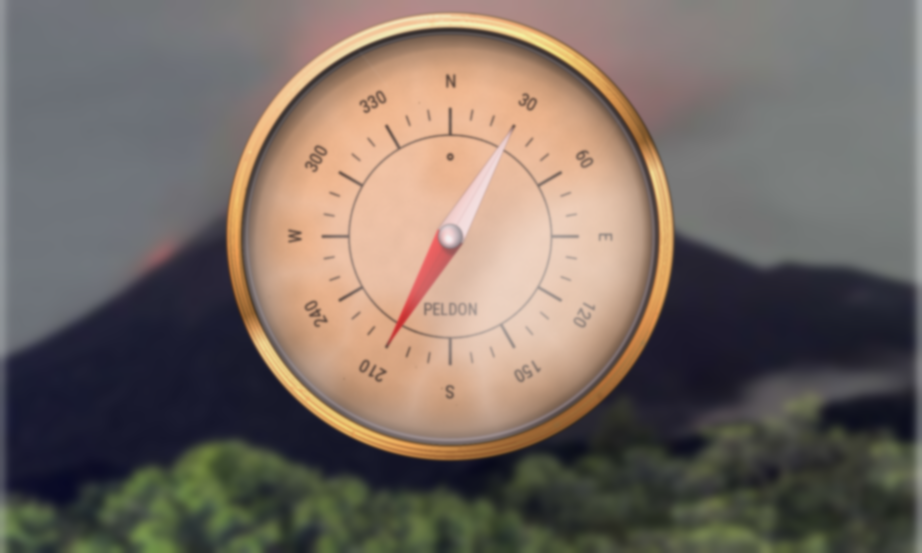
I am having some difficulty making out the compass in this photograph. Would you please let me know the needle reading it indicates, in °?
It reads 210 °
